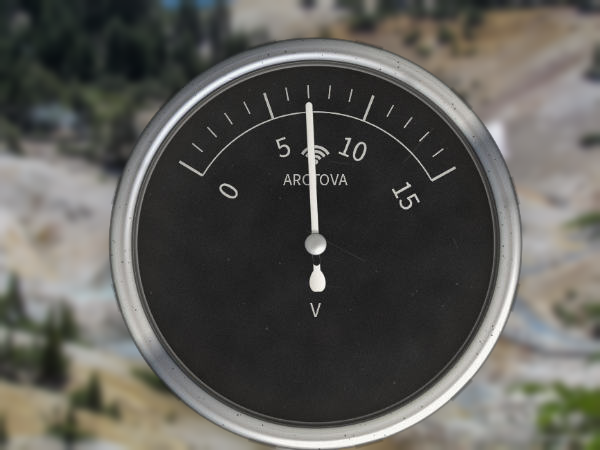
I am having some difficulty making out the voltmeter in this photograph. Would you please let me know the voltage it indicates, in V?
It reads 7 V
